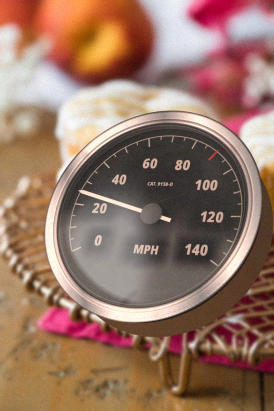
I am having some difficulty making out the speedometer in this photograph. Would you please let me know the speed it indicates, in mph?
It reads 25 mph
